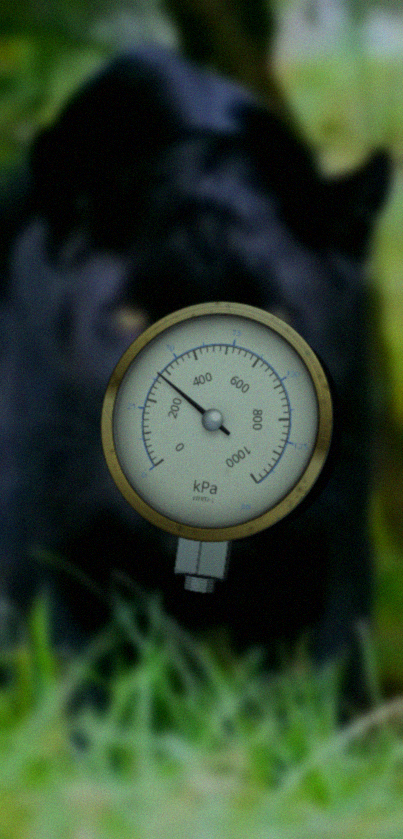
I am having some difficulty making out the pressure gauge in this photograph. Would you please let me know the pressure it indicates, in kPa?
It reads 280 kPa
